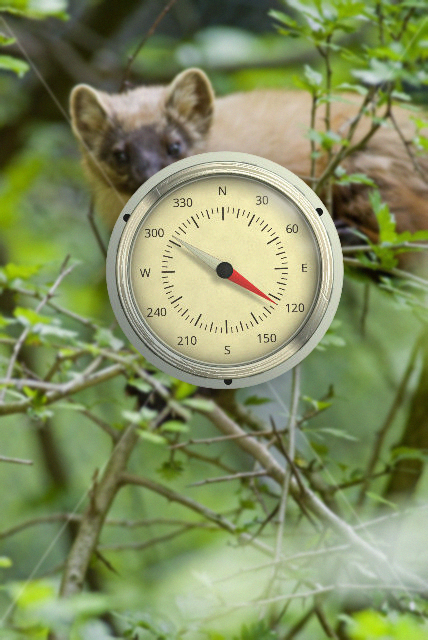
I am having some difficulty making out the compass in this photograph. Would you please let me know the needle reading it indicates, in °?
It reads 125 °
